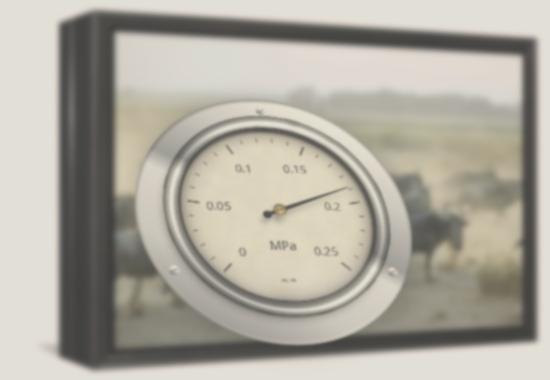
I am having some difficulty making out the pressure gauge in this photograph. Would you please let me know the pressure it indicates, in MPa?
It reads 0.19 MPa
